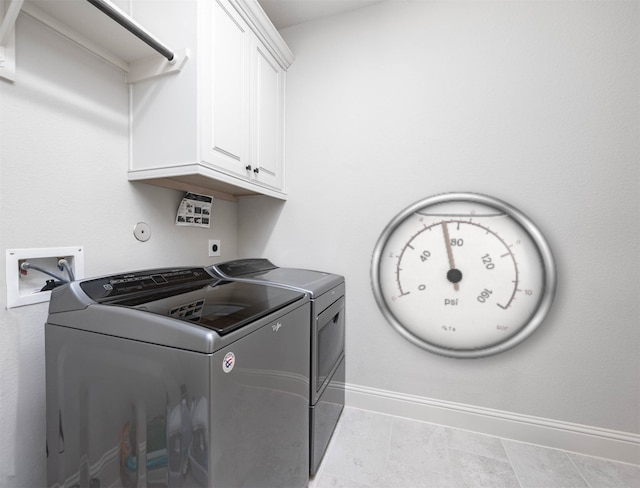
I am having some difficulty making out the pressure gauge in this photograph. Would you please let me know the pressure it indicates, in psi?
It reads 70 psi
